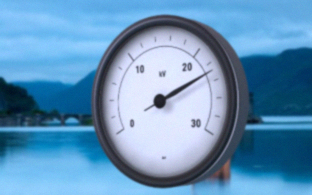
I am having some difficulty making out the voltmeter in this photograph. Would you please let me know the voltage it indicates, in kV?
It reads 23 kV
